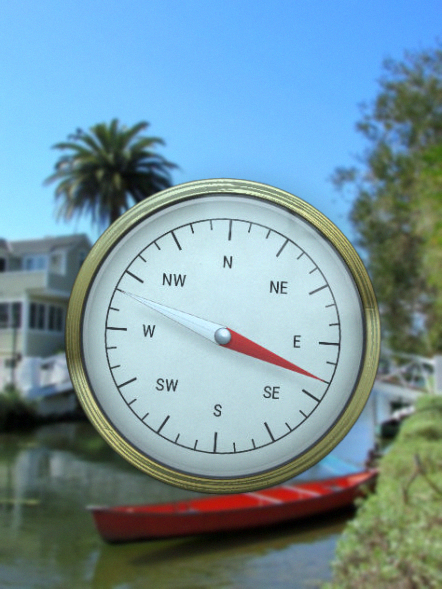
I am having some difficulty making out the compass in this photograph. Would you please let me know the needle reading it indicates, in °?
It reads 110 °
